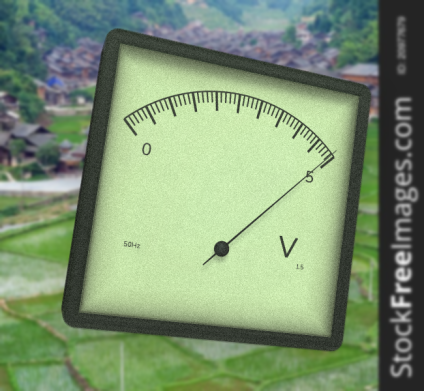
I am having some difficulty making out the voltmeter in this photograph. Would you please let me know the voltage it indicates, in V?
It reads 4.9 V
